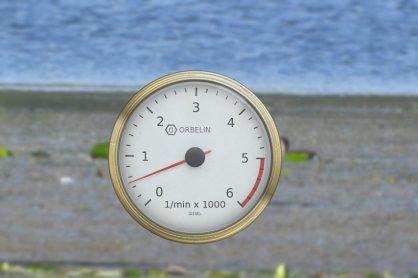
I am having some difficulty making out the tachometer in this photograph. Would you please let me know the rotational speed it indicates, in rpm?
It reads 500 rpm
